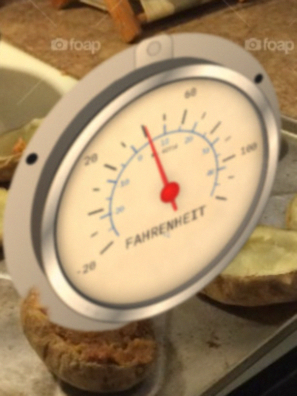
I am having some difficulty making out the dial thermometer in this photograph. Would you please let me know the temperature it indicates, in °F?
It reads 40 °F
